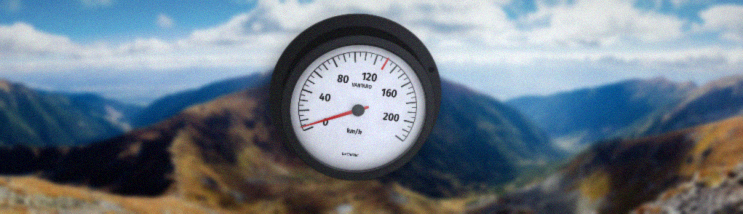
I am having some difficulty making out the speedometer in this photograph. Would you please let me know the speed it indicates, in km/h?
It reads 5 km/h
